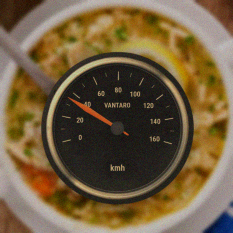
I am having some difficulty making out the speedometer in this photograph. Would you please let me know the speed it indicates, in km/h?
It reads 35 km/h
